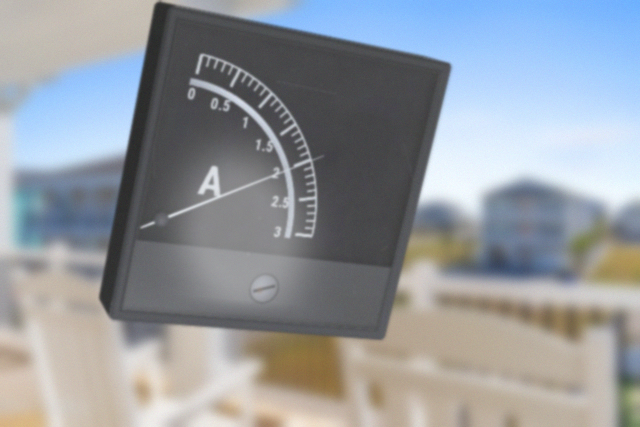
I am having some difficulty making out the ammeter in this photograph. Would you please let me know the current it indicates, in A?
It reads 2 A
